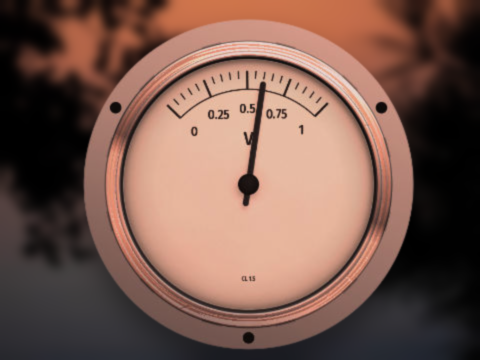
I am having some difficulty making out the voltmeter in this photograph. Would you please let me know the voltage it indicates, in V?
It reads 0.6 V
